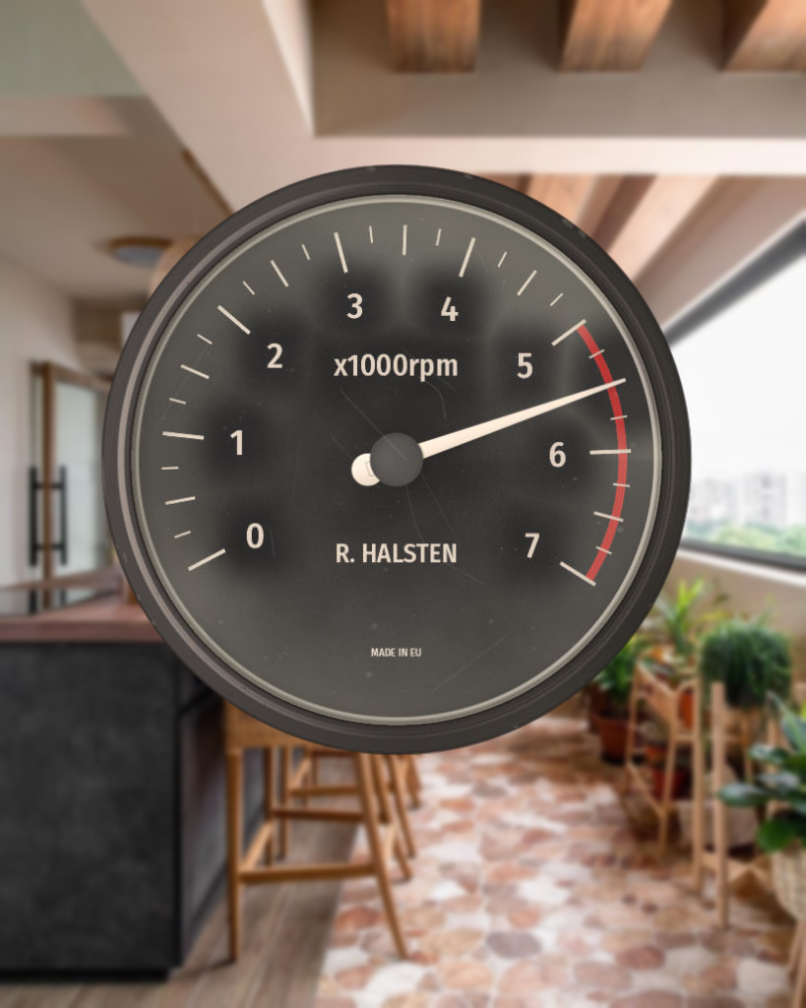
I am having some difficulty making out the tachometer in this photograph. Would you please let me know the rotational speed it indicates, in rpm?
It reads 5500 rpm
